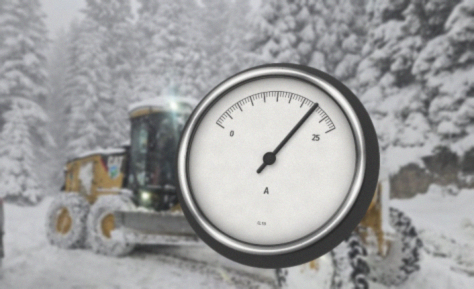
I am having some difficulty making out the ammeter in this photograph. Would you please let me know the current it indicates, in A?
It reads 20 A
